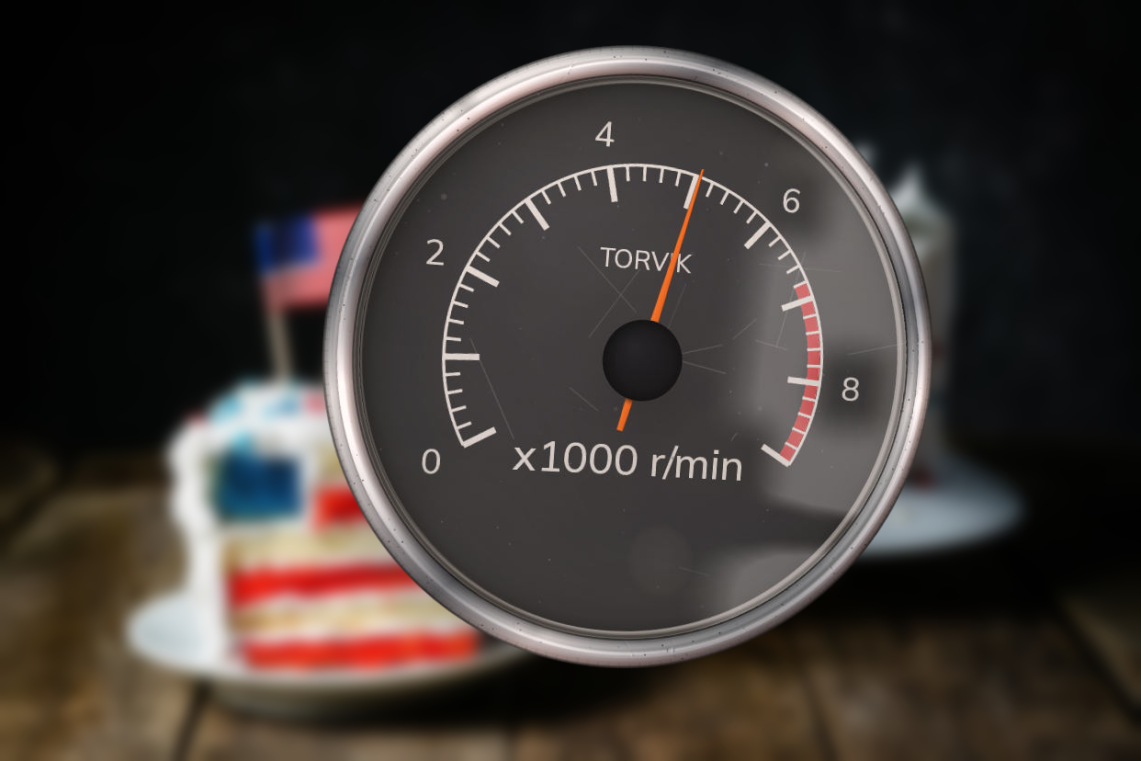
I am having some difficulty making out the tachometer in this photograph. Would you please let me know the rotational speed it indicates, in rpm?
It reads 5000 rpm
